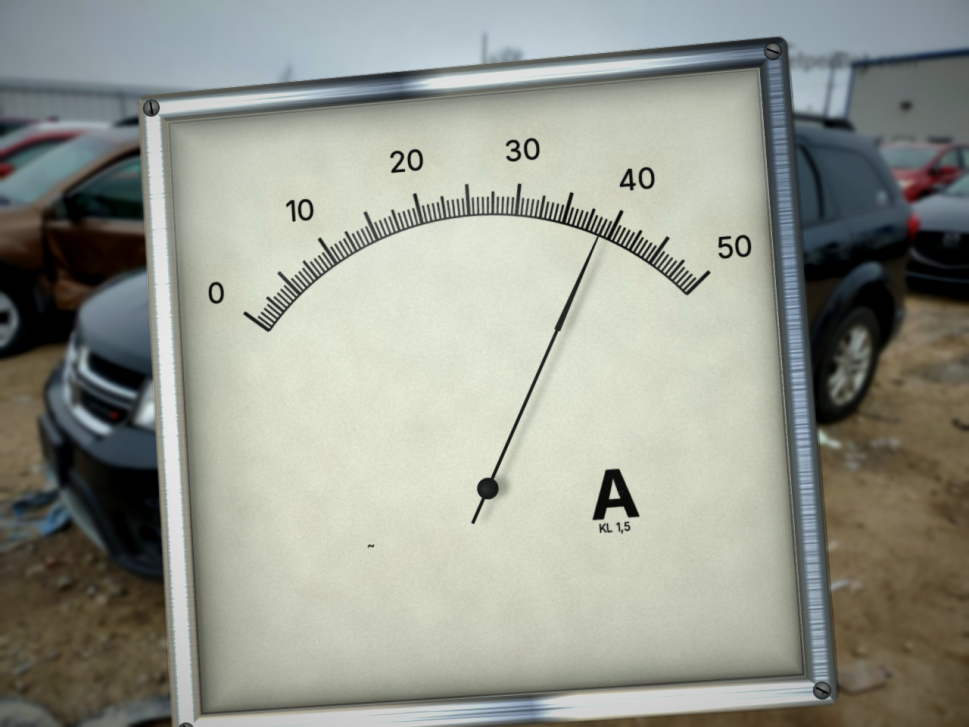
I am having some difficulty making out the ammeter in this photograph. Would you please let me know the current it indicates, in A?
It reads 39 A
